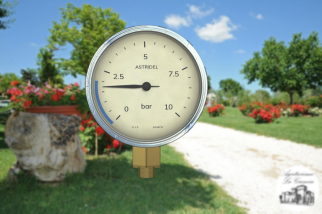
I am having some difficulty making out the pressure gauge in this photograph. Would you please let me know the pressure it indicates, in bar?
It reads 1.75 bar
